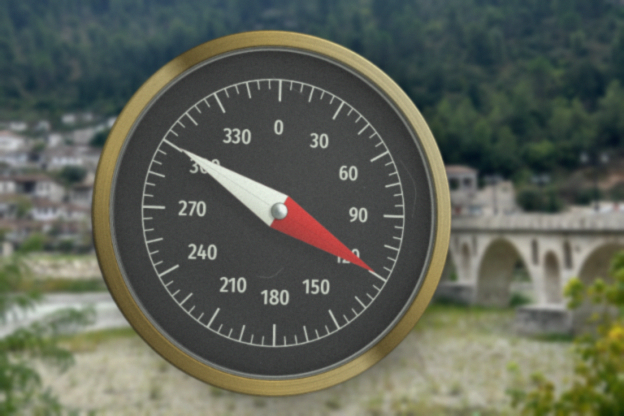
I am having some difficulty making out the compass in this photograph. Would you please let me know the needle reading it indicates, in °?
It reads 120 °
